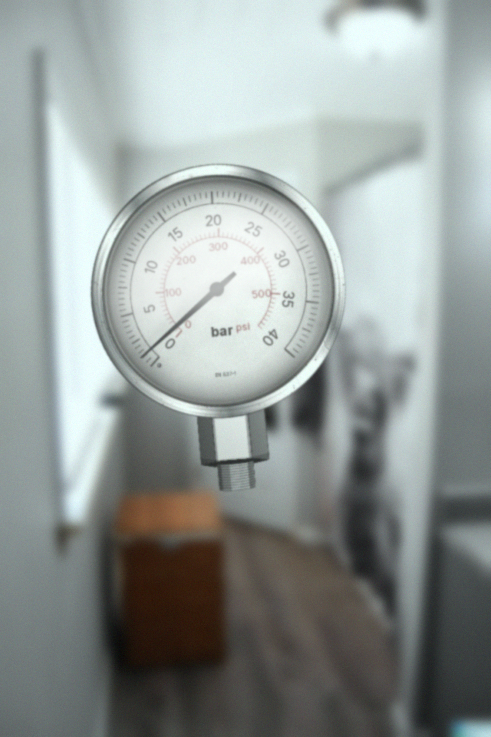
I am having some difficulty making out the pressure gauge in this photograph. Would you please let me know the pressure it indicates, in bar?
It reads 1 bar
